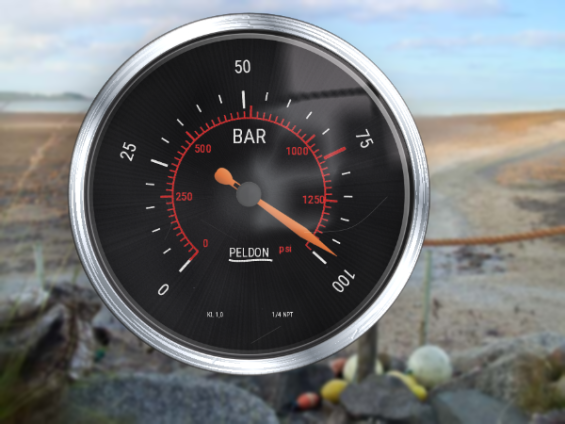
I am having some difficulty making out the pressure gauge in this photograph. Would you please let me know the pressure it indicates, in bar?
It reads 97.5 bar
